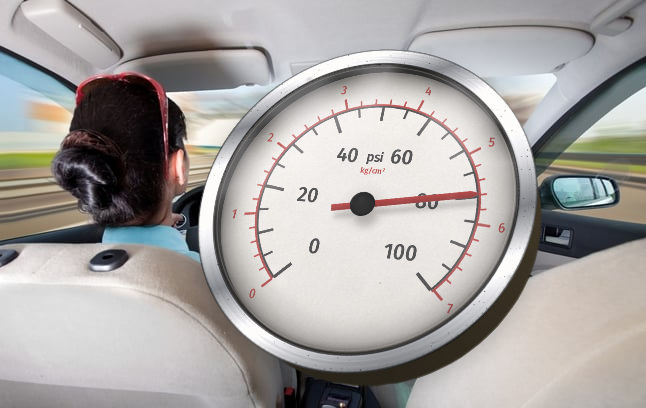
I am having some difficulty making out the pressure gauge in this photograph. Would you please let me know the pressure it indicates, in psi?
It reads 80 psi
